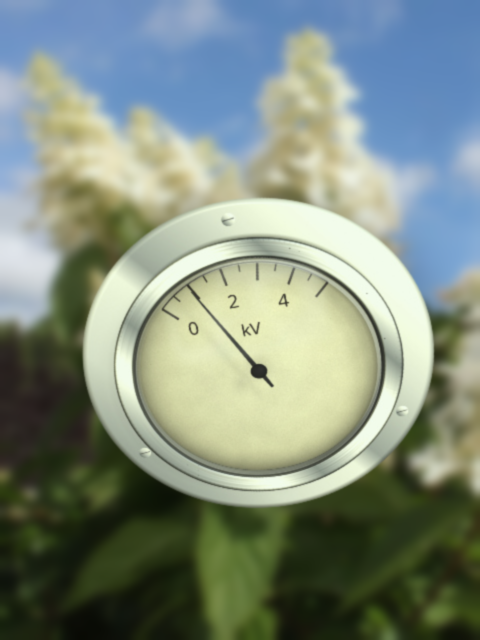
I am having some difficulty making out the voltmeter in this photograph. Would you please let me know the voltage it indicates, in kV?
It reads 1 kV
